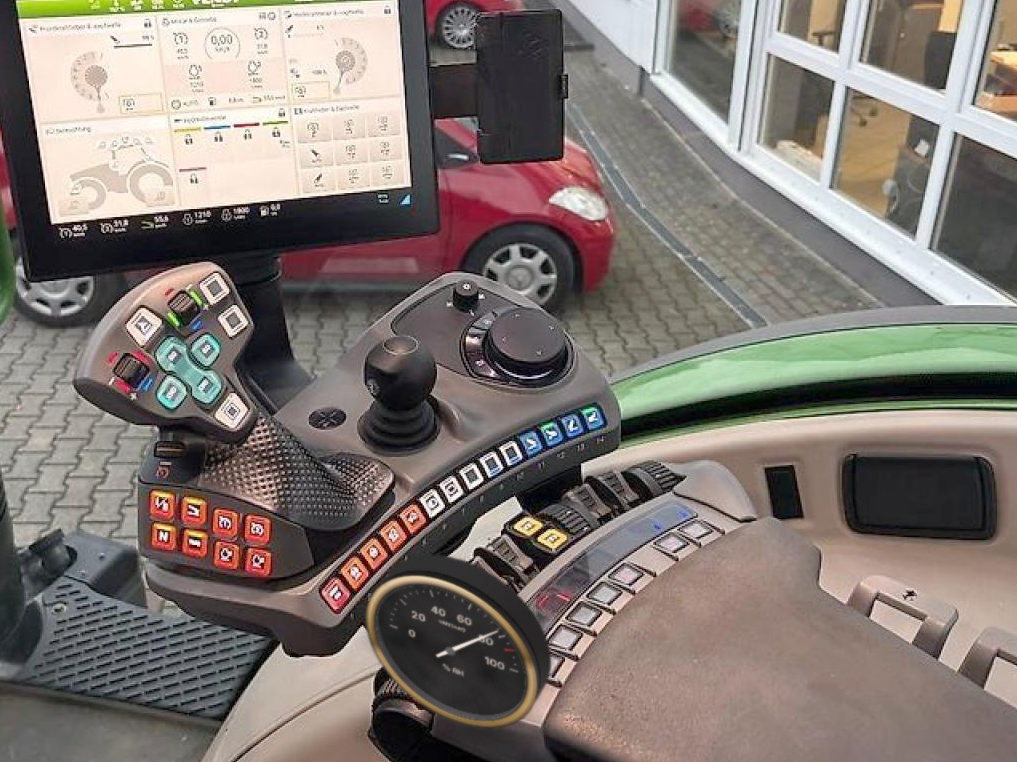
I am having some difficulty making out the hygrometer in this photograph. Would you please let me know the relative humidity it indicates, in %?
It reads 76 %
